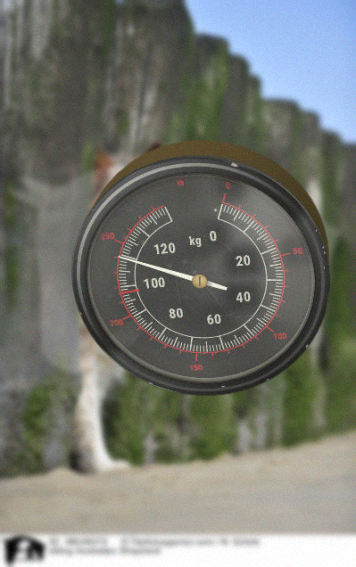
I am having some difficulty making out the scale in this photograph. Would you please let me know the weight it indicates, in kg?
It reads 110 kg
